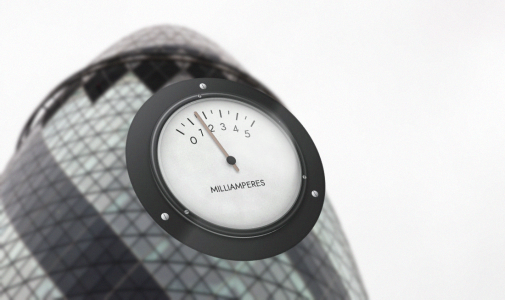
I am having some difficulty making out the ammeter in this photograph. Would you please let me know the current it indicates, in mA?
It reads 1.5 mA
